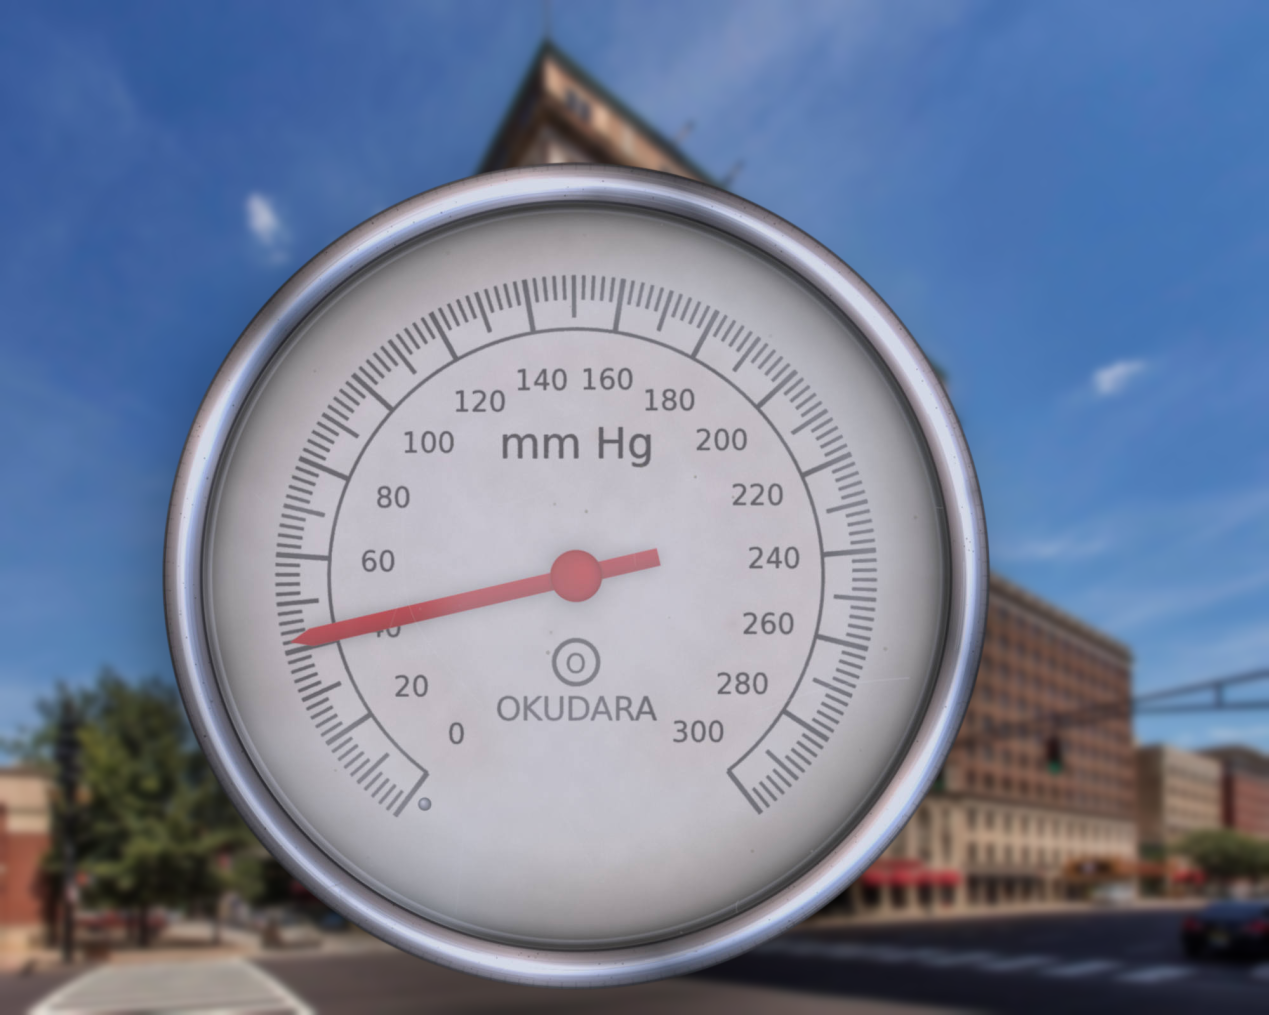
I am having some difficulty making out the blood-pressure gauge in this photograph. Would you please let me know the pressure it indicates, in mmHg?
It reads 42 mmHg
